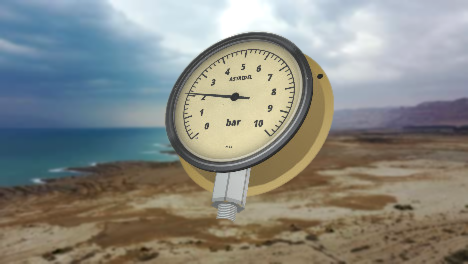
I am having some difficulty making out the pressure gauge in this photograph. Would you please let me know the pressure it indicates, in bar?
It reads 2 bar
